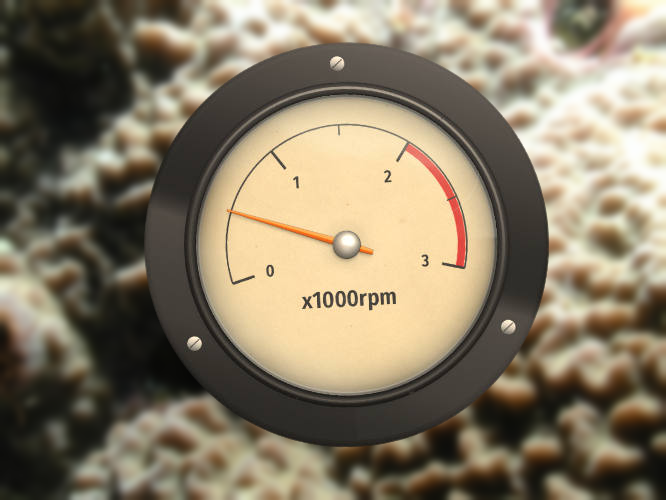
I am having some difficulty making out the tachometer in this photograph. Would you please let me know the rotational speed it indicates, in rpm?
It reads 500 rpm
